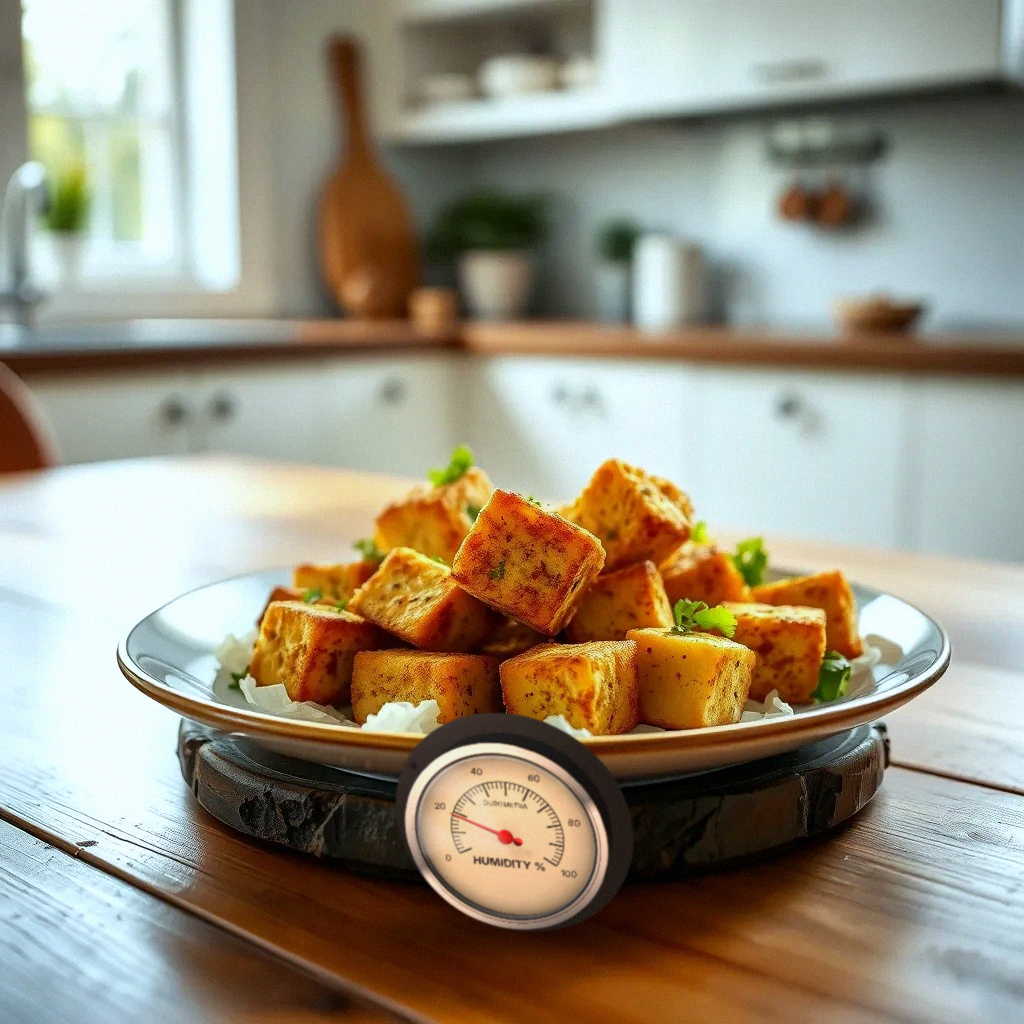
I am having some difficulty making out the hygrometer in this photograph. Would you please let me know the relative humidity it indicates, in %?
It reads 20 %
